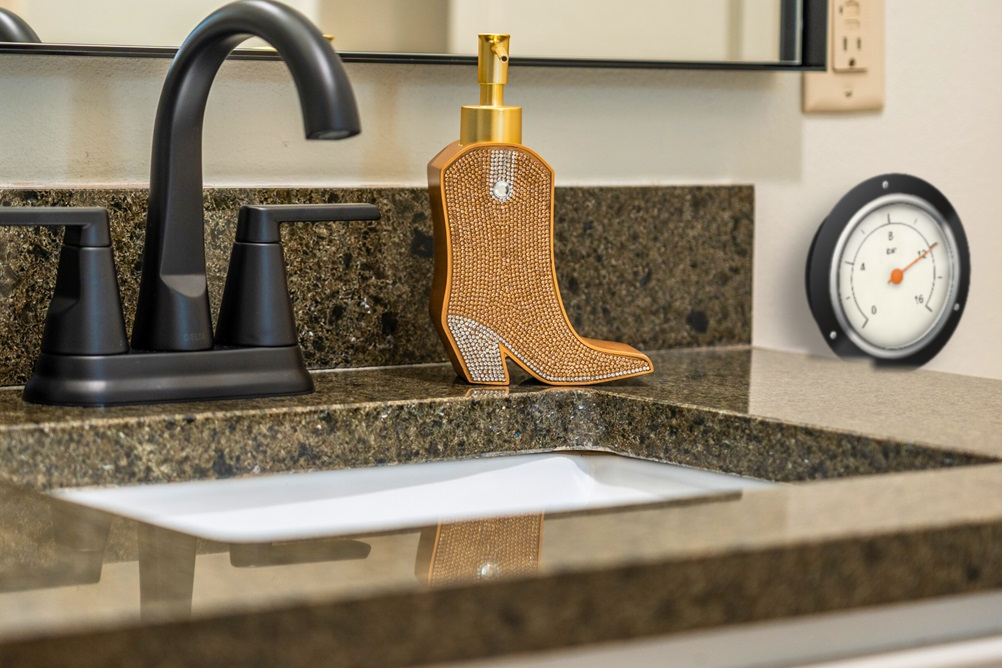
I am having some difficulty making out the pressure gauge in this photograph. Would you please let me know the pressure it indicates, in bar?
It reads 12 bar
